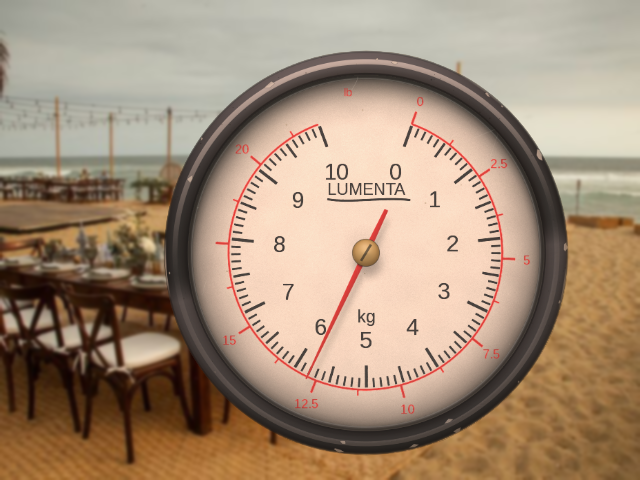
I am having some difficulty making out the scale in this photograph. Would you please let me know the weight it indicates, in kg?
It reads 5.8 kg
